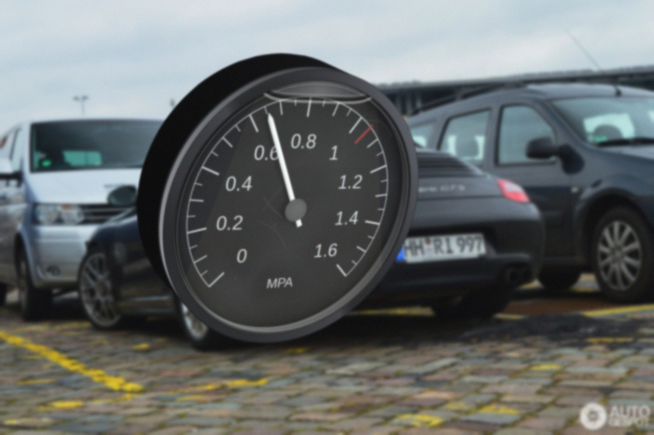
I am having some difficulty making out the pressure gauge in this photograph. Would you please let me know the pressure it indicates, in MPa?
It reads 0.65 MPa
